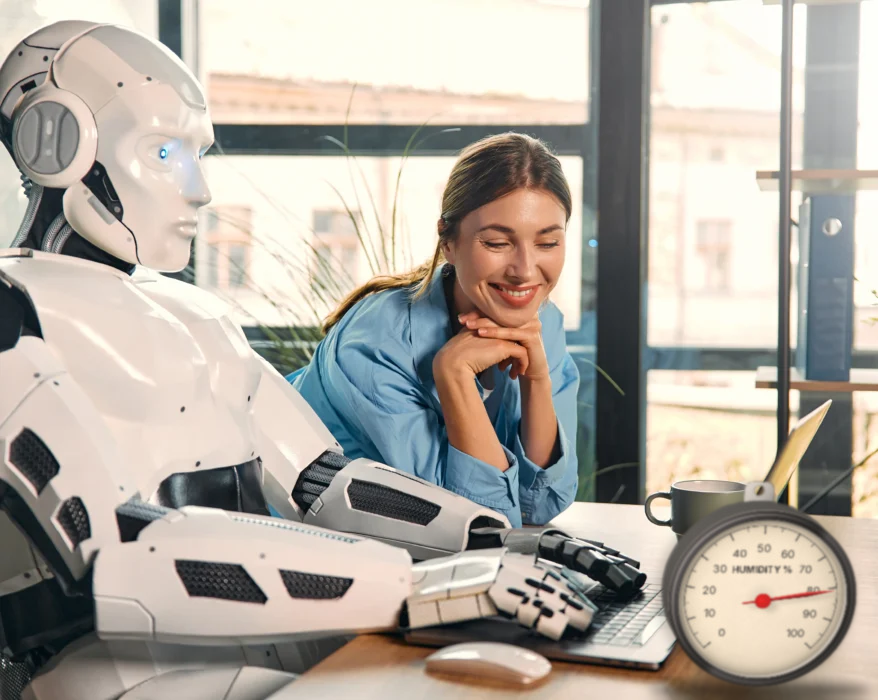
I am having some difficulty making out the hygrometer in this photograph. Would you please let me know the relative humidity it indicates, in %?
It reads 80 %
